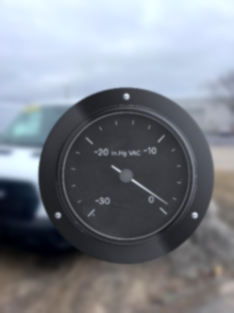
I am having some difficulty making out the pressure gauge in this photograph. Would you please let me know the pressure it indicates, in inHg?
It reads -1 inHg
